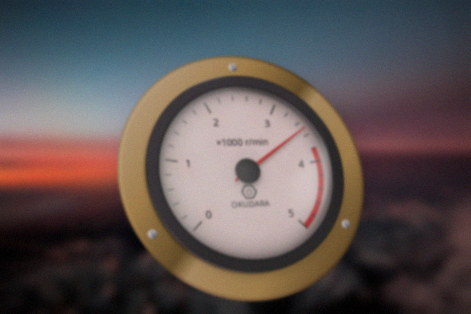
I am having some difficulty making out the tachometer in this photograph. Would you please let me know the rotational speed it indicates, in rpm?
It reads 3500 rpm
